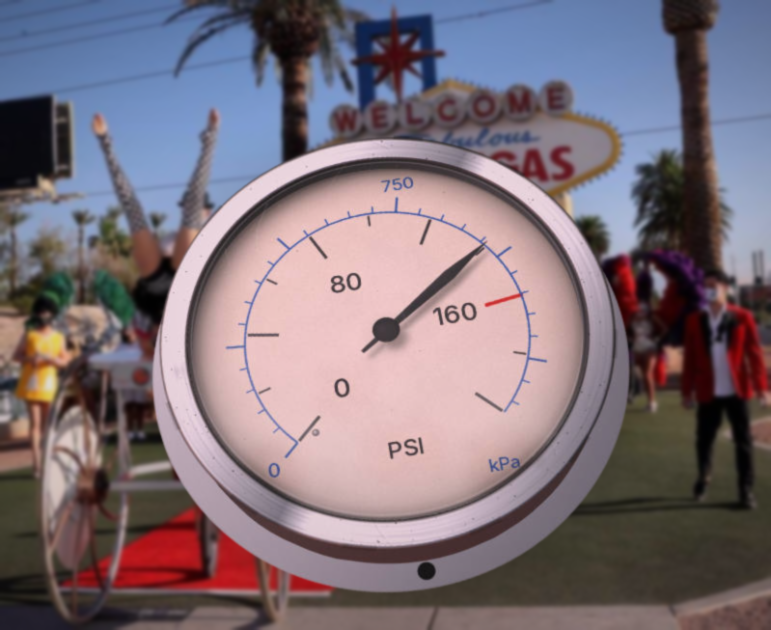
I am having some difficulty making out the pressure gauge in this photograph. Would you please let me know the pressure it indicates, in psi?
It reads 140 psi
